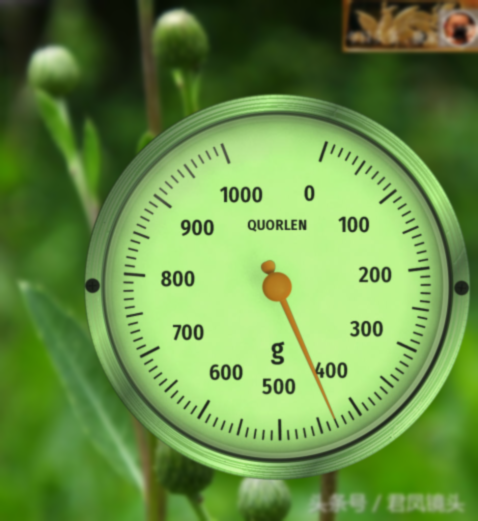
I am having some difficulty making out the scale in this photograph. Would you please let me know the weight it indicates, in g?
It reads 430 g
